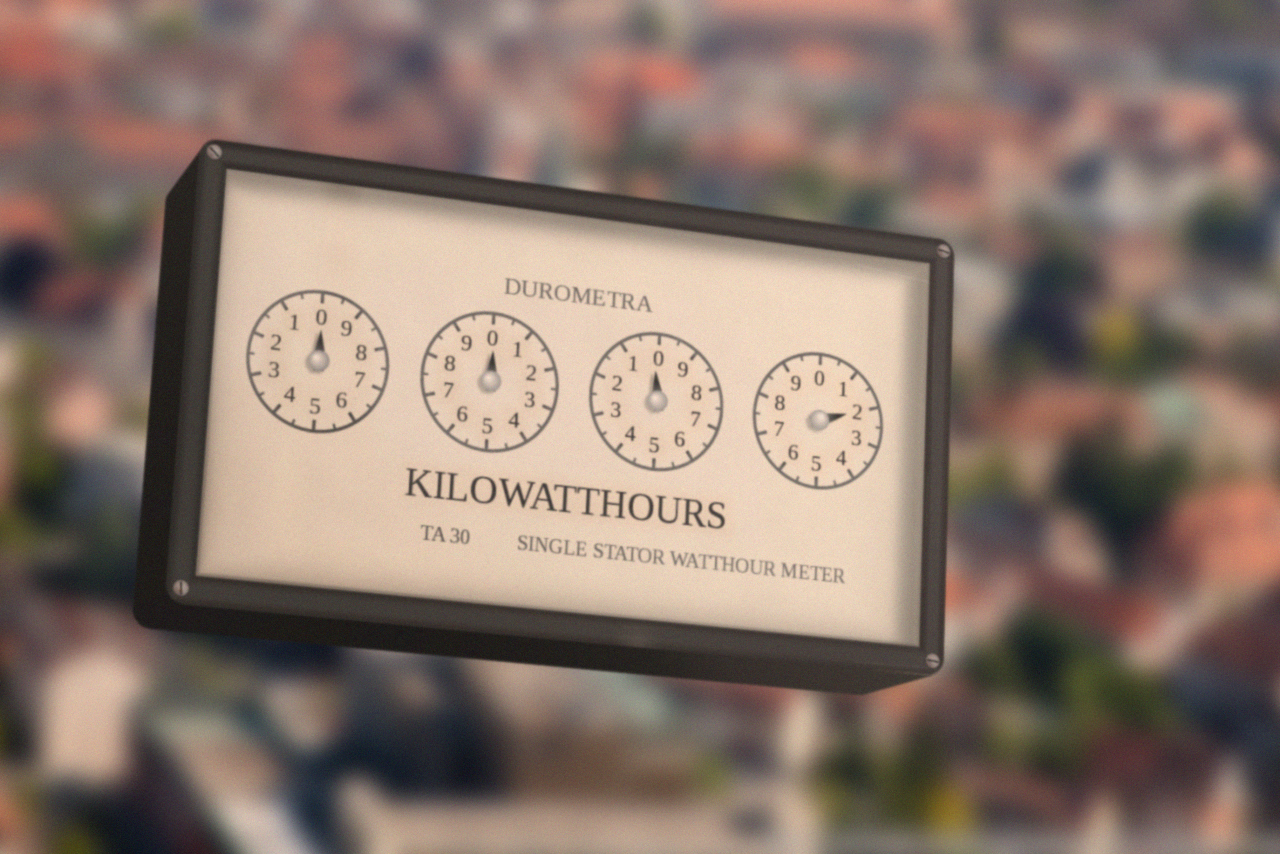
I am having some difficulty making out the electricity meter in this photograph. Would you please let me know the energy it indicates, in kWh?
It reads 2 kWh
